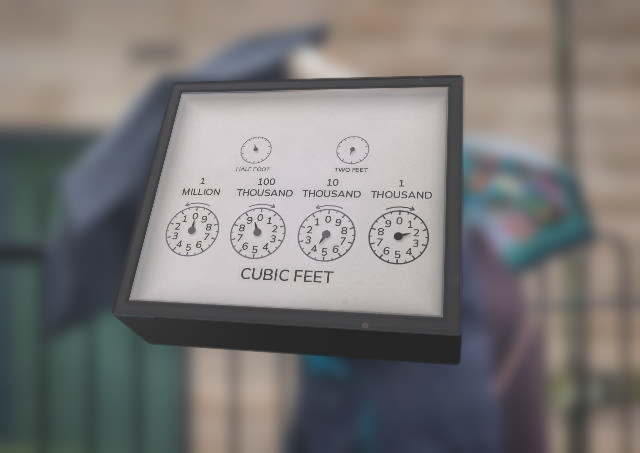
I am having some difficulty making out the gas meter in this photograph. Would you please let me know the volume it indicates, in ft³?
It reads 994200 ft³
